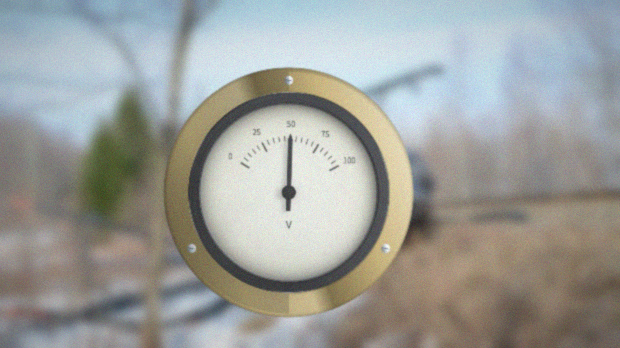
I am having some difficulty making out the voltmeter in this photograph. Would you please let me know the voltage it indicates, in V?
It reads 50 V
